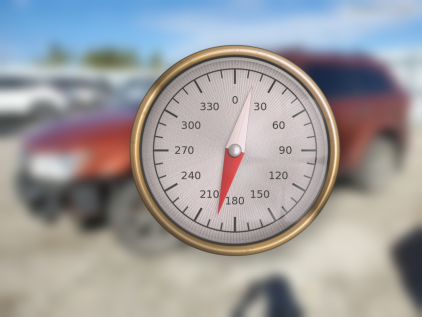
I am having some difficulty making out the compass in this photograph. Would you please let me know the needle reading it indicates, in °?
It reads 195 °
